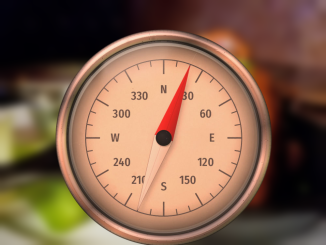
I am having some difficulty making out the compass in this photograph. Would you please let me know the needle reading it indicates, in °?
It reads 20 °
